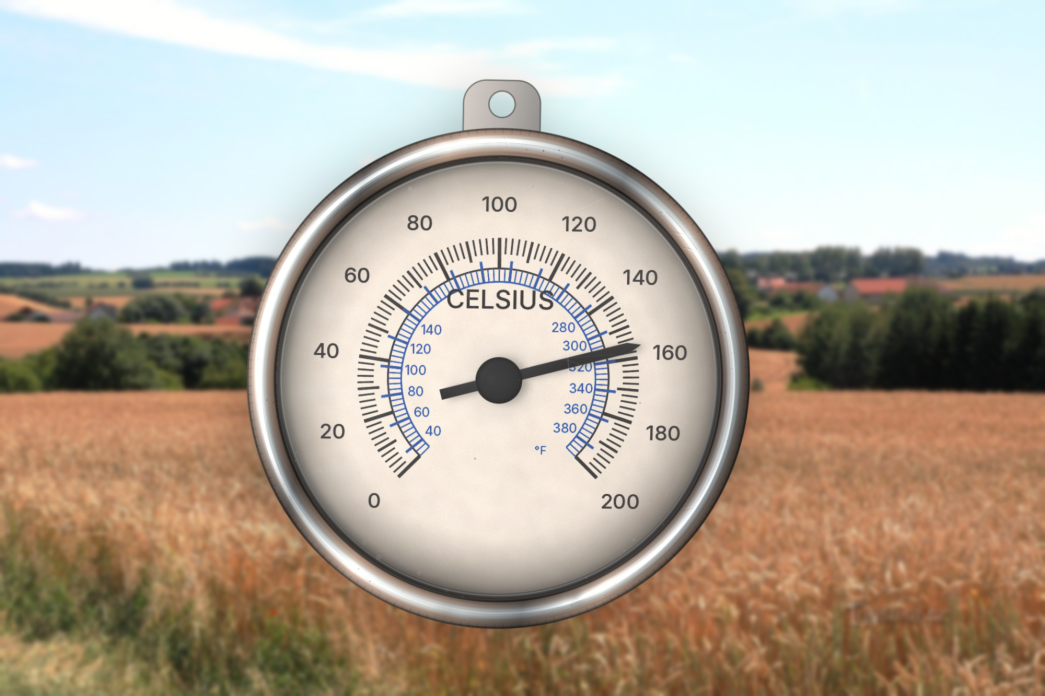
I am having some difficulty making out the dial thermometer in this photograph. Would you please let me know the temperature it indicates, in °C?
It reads 156 °C
